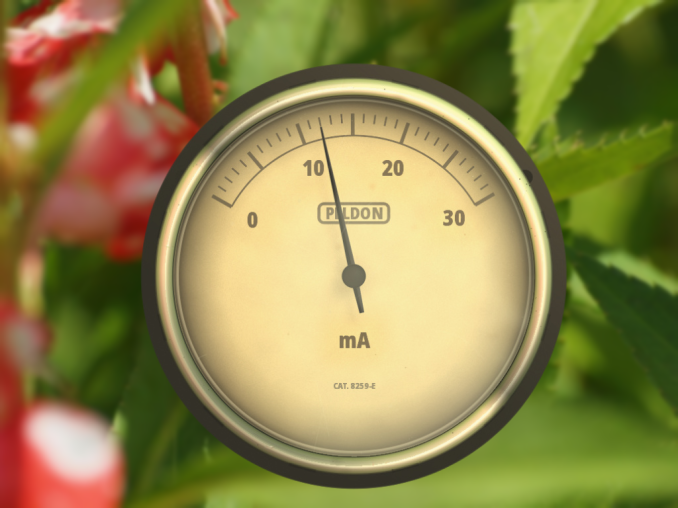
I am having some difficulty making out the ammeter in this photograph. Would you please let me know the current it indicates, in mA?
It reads 12 mA
